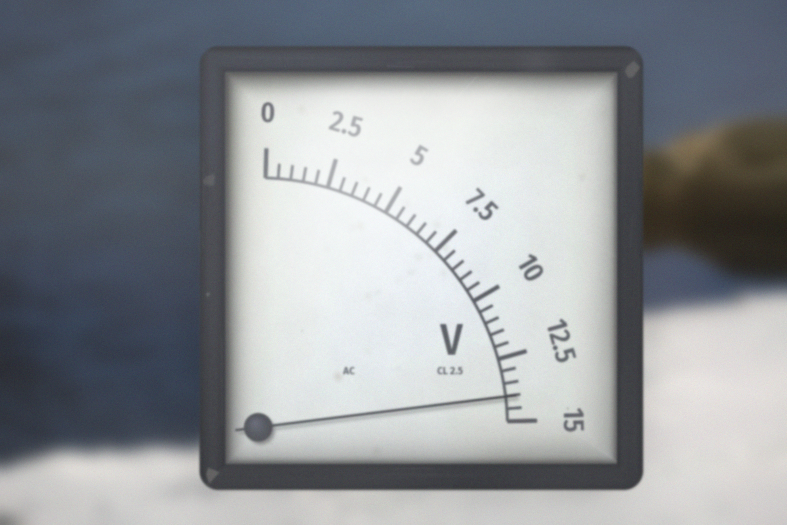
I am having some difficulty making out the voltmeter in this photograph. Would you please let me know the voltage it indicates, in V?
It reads 14 V
